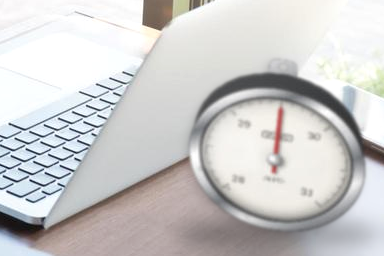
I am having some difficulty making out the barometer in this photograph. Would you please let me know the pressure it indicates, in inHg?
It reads 29.5 inHg
